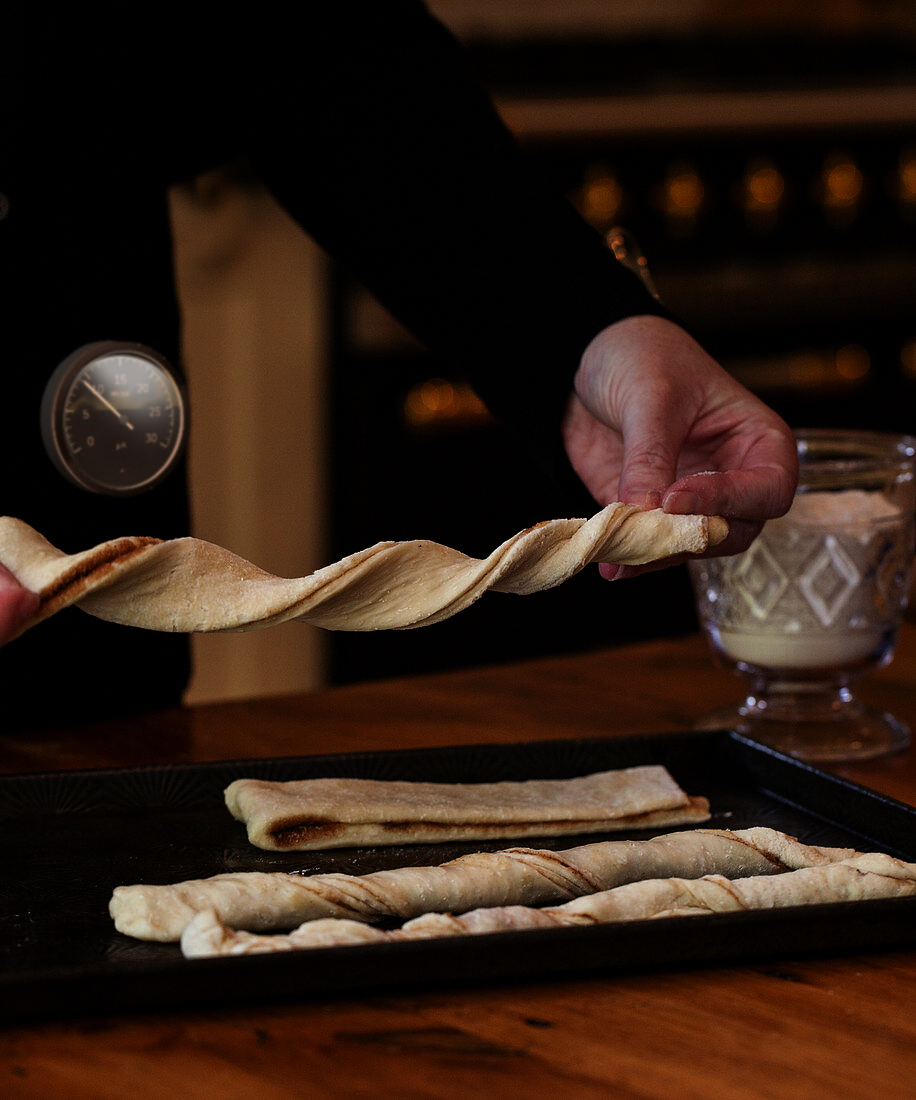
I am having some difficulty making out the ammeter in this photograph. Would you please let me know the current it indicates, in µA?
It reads 9 µA
